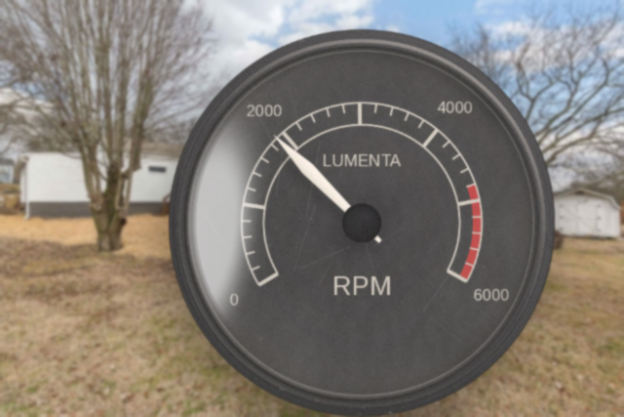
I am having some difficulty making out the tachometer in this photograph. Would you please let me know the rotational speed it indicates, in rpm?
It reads 1900 rpm
